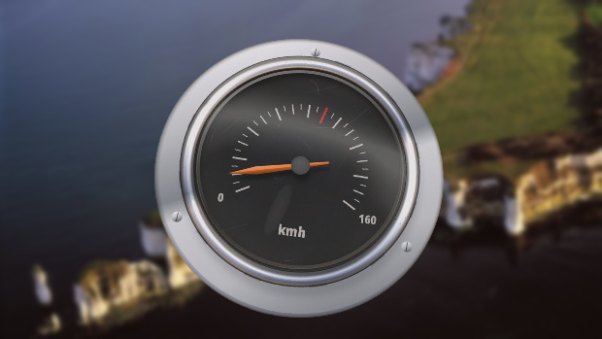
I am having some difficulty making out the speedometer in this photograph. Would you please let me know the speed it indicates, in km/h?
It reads 10 km/h
